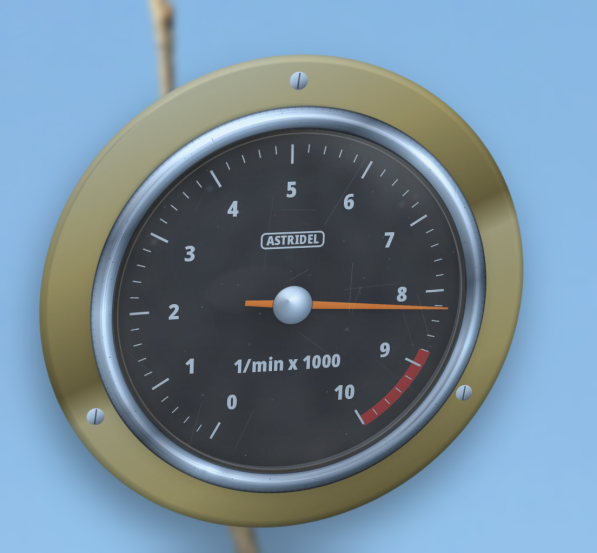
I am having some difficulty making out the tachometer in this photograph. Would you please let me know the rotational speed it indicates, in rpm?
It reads 8200 rpm
